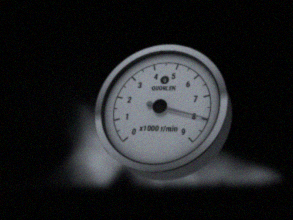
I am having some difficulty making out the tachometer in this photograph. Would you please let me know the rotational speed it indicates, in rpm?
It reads 8000 rpm
